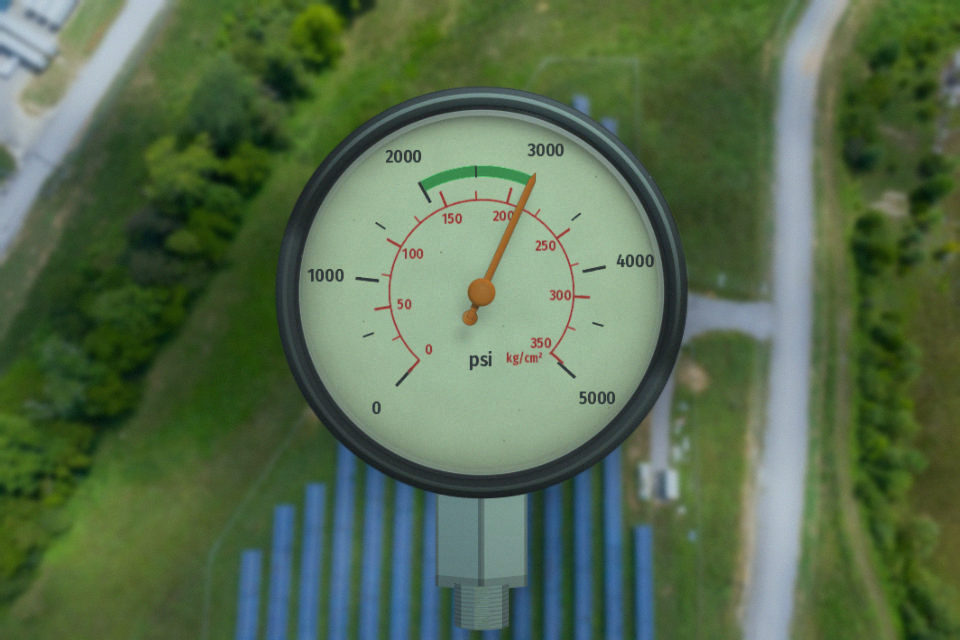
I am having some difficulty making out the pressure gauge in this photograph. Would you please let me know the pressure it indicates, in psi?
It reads 3000 psi
